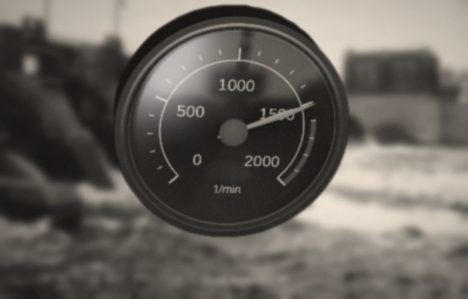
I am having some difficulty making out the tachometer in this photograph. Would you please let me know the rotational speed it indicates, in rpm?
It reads 1500 rpm
